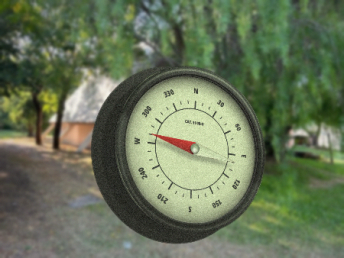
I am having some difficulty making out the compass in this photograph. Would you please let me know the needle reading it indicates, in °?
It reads 280 °
